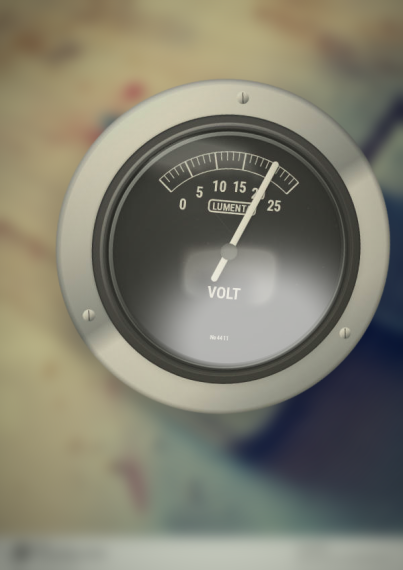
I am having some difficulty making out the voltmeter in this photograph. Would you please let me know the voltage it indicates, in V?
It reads 20 V
